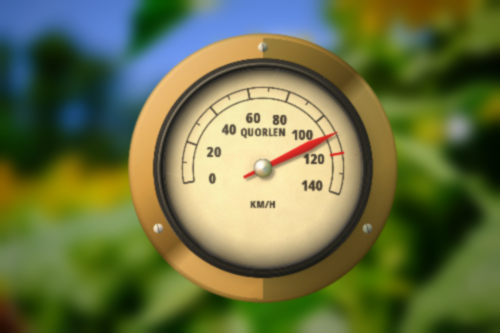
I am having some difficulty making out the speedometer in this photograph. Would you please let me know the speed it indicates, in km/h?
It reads 110 km/h
